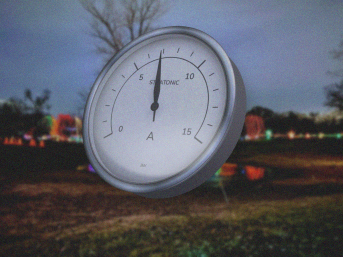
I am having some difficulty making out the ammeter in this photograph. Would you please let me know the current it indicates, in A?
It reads 7 A
